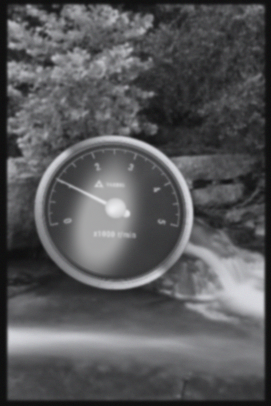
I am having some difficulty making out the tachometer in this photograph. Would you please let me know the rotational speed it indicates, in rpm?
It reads 1000 rpm
